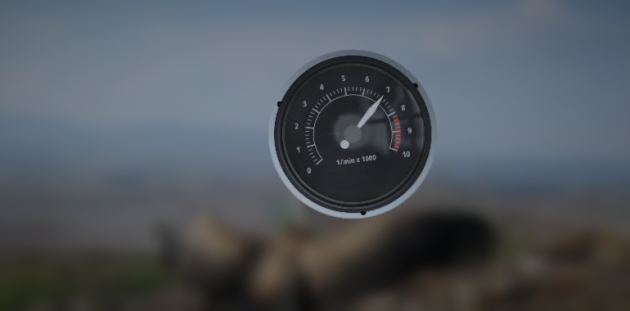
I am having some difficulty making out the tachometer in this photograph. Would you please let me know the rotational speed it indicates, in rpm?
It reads 7000 rpm
